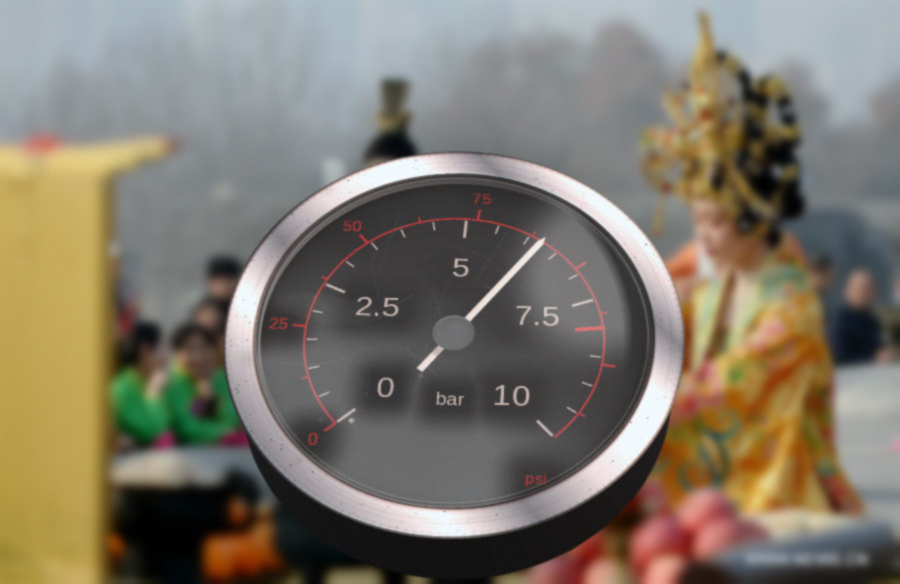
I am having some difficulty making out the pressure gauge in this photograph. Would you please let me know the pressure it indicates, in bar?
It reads 6.25 bar
